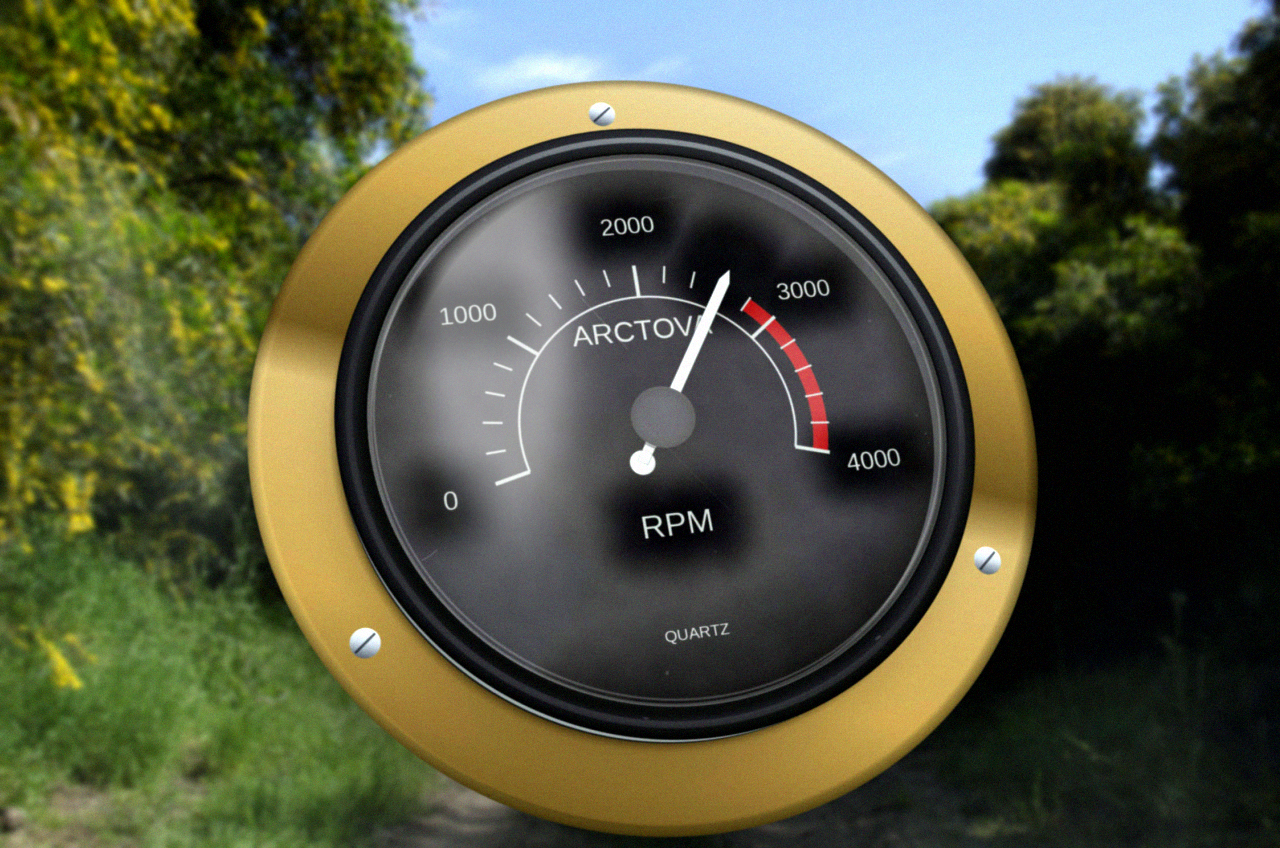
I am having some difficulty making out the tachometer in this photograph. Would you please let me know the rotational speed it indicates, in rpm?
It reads 2600 rpm
